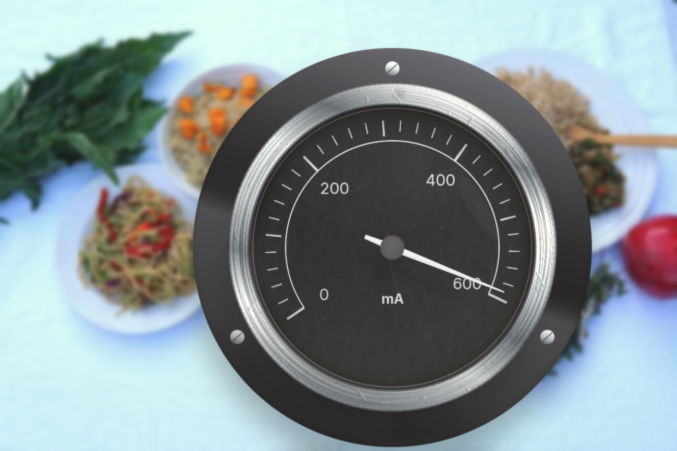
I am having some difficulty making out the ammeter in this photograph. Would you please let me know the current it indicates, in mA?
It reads 590 mA
